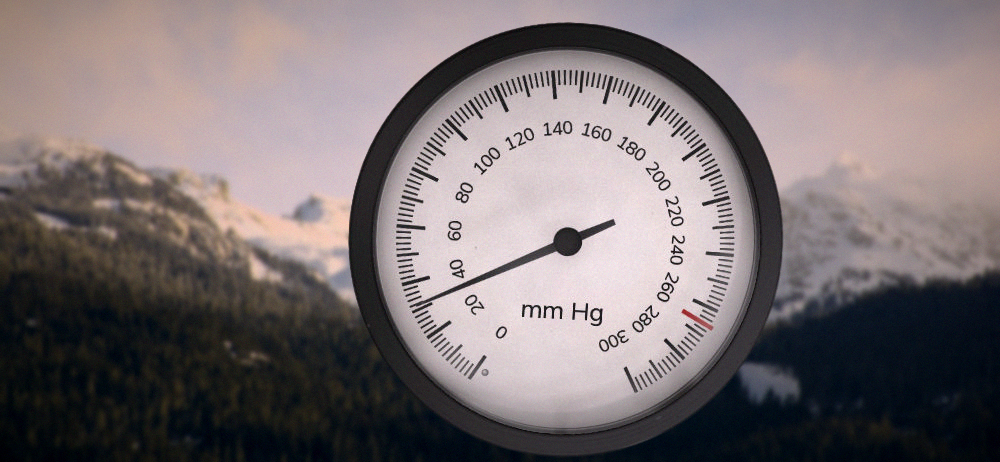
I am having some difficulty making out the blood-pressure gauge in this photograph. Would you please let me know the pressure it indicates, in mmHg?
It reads 32 mmHg
